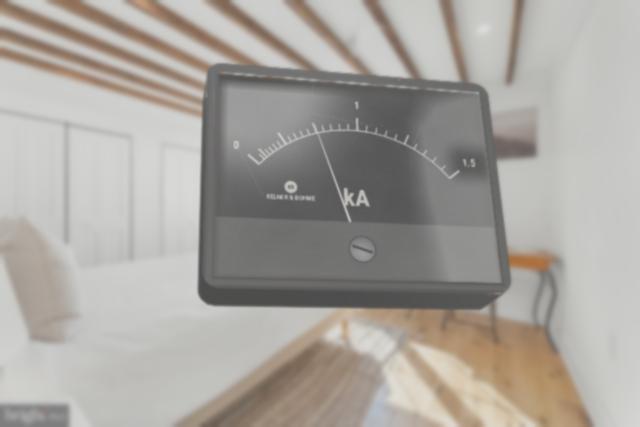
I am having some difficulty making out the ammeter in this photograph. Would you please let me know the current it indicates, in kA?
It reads 0.75 kA
